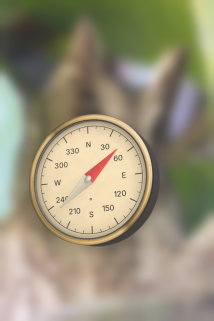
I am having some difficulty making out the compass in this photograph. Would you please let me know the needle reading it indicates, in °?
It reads 50 °
